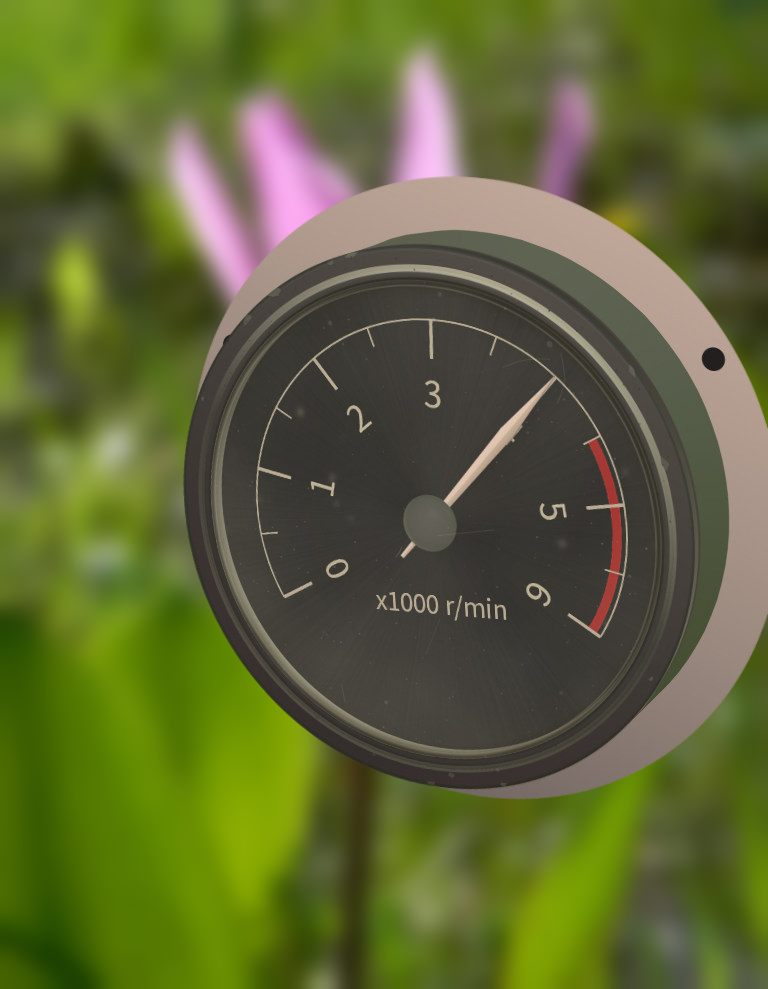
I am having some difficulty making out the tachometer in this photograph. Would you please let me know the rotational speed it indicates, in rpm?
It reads 4000 rpm
